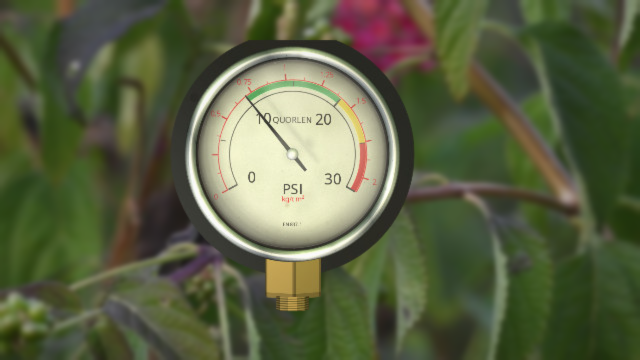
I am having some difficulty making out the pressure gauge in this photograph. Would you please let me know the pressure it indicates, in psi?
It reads 10 psi
